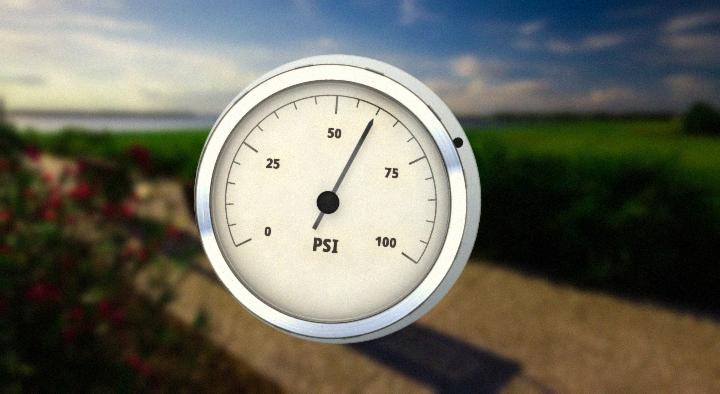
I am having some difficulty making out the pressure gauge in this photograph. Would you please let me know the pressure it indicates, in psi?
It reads 60 psi
